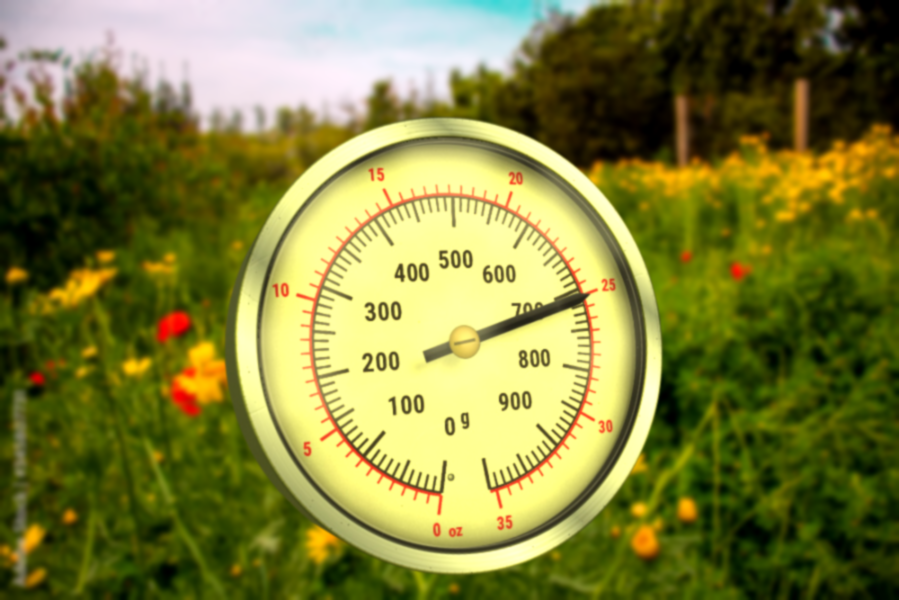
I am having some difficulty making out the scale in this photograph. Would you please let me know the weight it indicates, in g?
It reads 710 g
